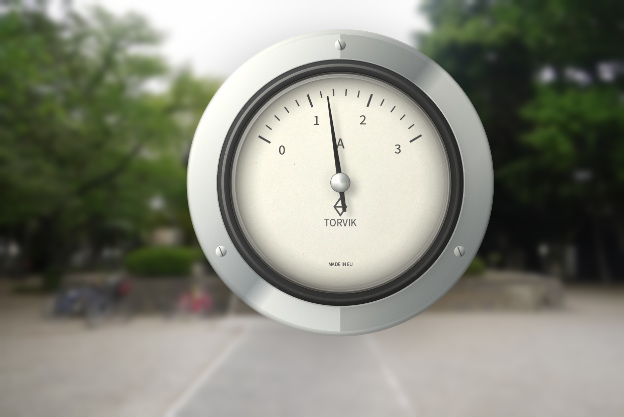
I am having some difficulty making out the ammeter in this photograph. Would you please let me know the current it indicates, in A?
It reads 1.3 A
